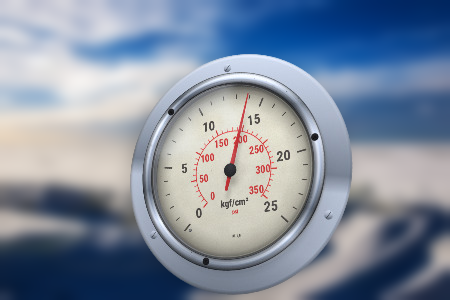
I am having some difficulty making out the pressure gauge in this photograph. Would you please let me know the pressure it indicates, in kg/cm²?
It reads 14 kg/cm²
